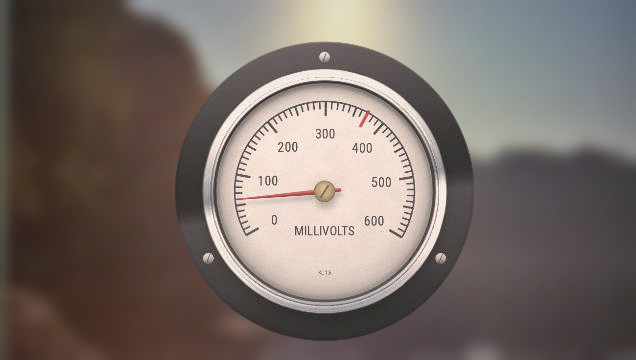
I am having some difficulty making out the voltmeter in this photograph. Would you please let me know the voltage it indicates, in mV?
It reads 60 mV
